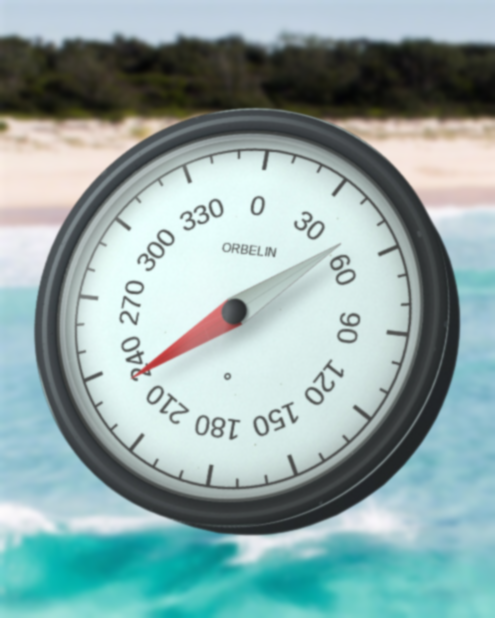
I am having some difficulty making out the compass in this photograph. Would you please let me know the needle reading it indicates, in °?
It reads 230 °
